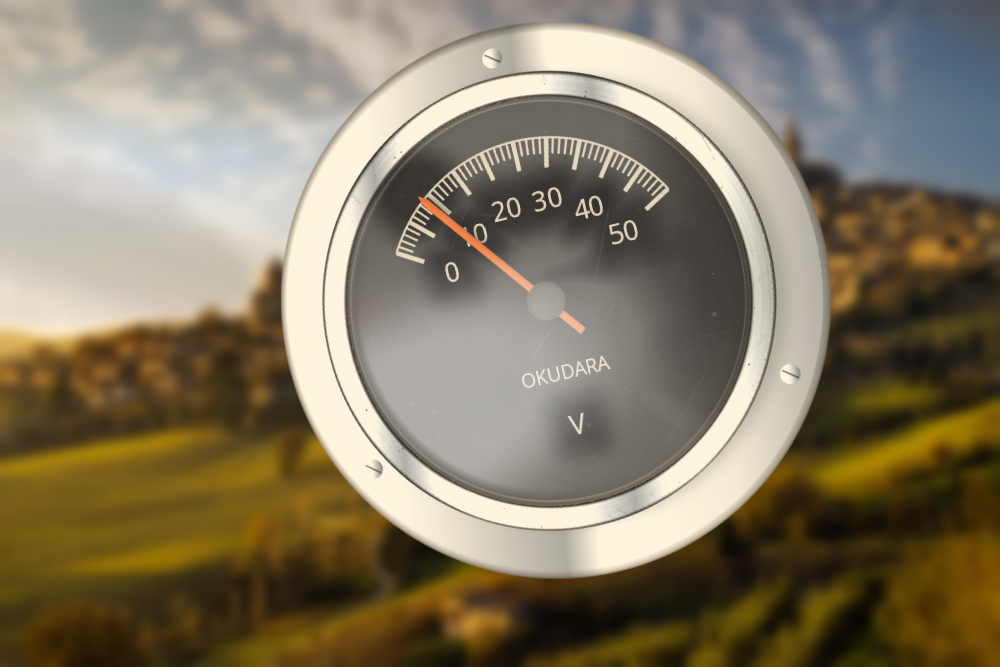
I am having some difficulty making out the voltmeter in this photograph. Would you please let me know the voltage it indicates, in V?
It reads 9 V
